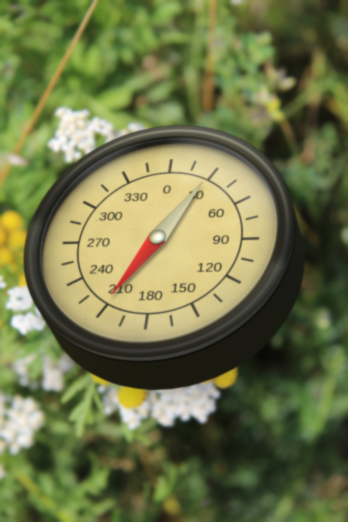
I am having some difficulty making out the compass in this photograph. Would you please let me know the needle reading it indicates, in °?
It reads 210 °
